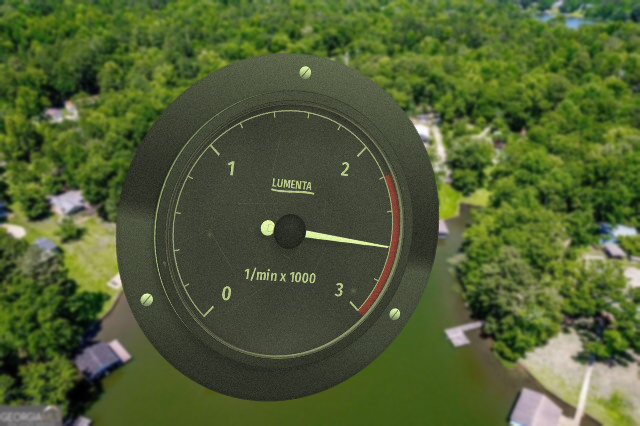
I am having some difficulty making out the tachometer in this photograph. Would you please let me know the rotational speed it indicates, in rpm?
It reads 2600 rpm
